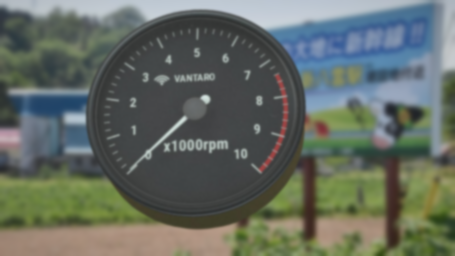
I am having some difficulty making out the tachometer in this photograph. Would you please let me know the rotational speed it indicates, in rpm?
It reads 0 rpm
